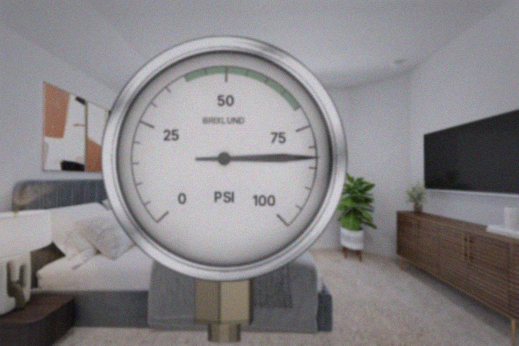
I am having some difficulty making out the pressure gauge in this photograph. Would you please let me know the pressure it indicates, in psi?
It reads 82.5 psi
